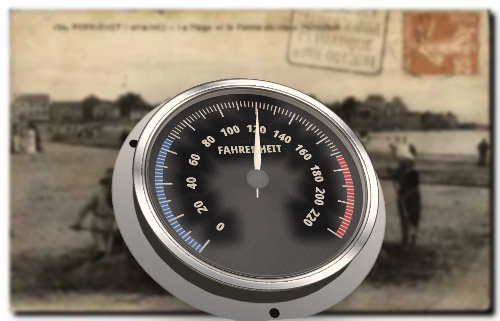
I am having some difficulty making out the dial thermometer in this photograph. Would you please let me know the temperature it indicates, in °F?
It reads 120 °F
